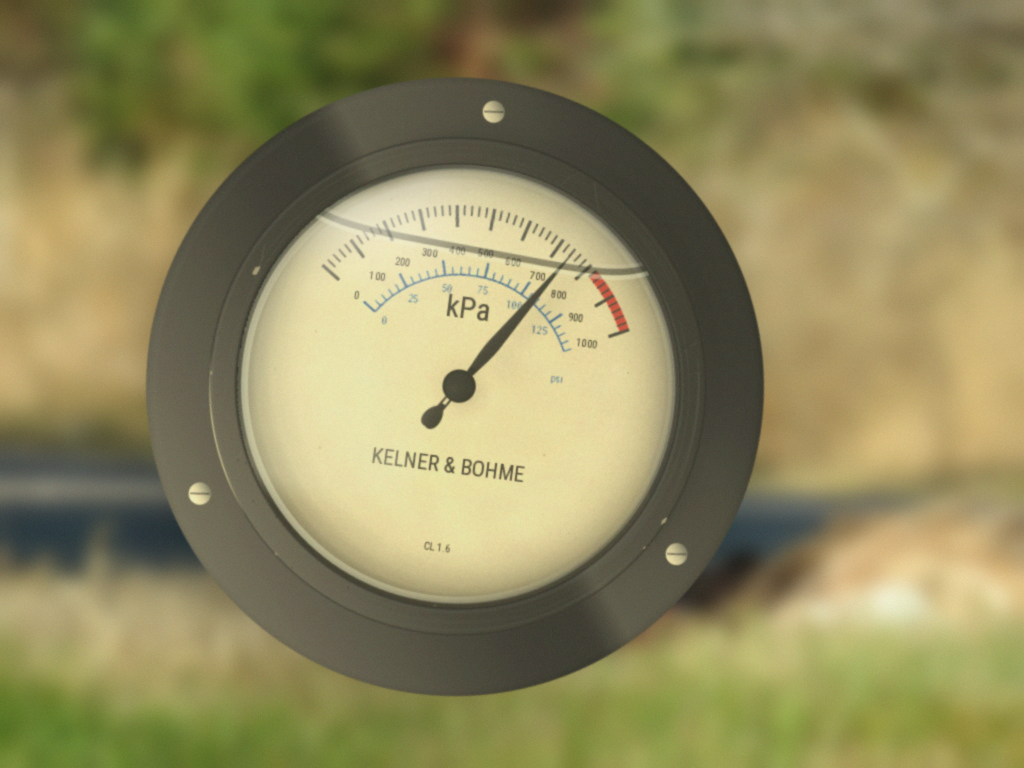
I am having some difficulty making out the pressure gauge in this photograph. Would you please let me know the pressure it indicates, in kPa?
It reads 740 kPa
